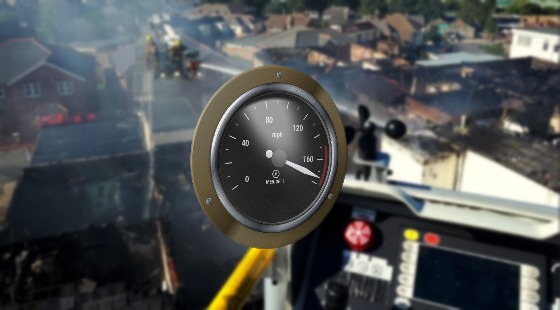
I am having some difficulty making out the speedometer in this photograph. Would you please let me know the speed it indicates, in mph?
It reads 175 mph
